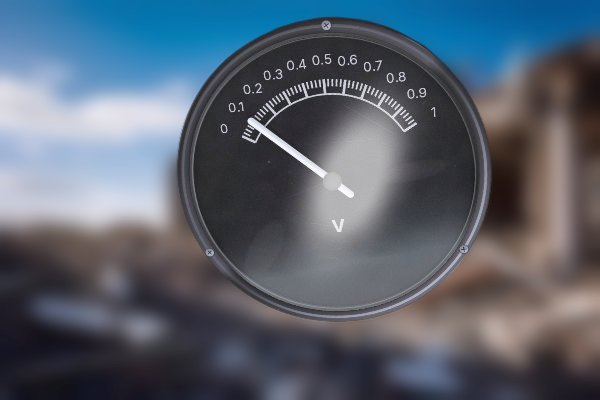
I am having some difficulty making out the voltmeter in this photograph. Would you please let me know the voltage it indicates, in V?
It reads 0.1 V
